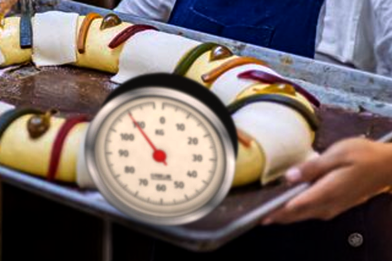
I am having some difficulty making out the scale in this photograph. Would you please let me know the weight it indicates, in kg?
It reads 110 kg
